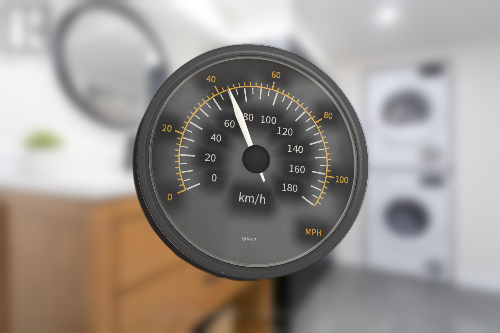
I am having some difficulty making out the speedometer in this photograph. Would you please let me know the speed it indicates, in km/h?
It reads 70 km/h
